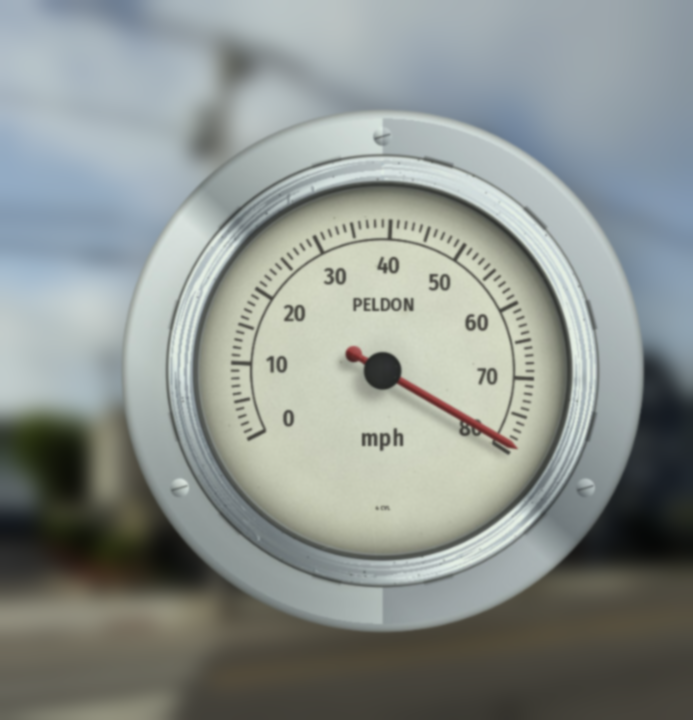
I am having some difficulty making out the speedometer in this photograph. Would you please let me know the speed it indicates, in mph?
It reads 79 mph
